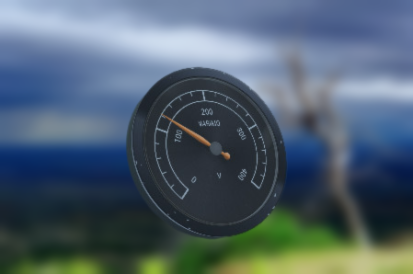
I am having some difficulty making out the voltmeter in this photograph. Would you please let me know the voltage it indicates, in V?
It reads 120 V
